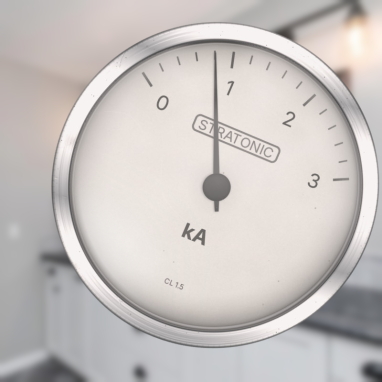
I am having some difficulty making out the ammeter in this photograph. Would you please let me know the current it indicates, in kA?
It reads 0.8 kA
